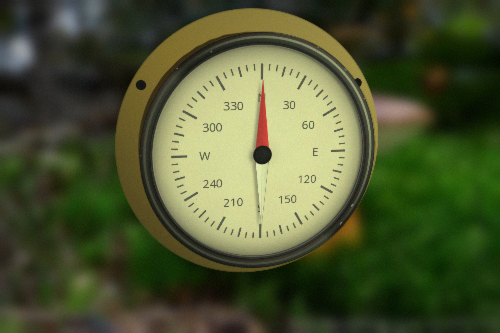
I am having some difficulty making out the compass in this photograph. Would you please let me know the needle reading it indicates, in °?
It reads 0 °
